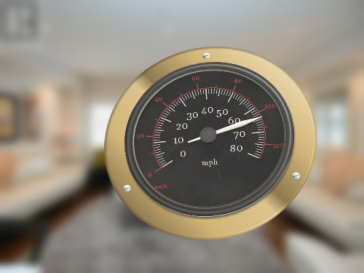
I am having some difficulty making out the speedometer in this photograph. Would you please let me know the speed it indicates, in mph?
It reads 65 mph
